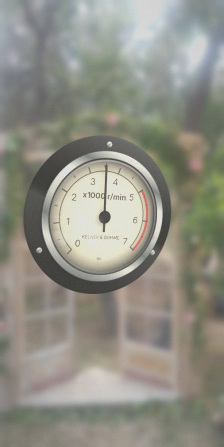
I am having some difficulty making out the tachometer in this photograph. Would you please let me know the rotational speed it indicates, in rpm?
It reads 3500 rpm
